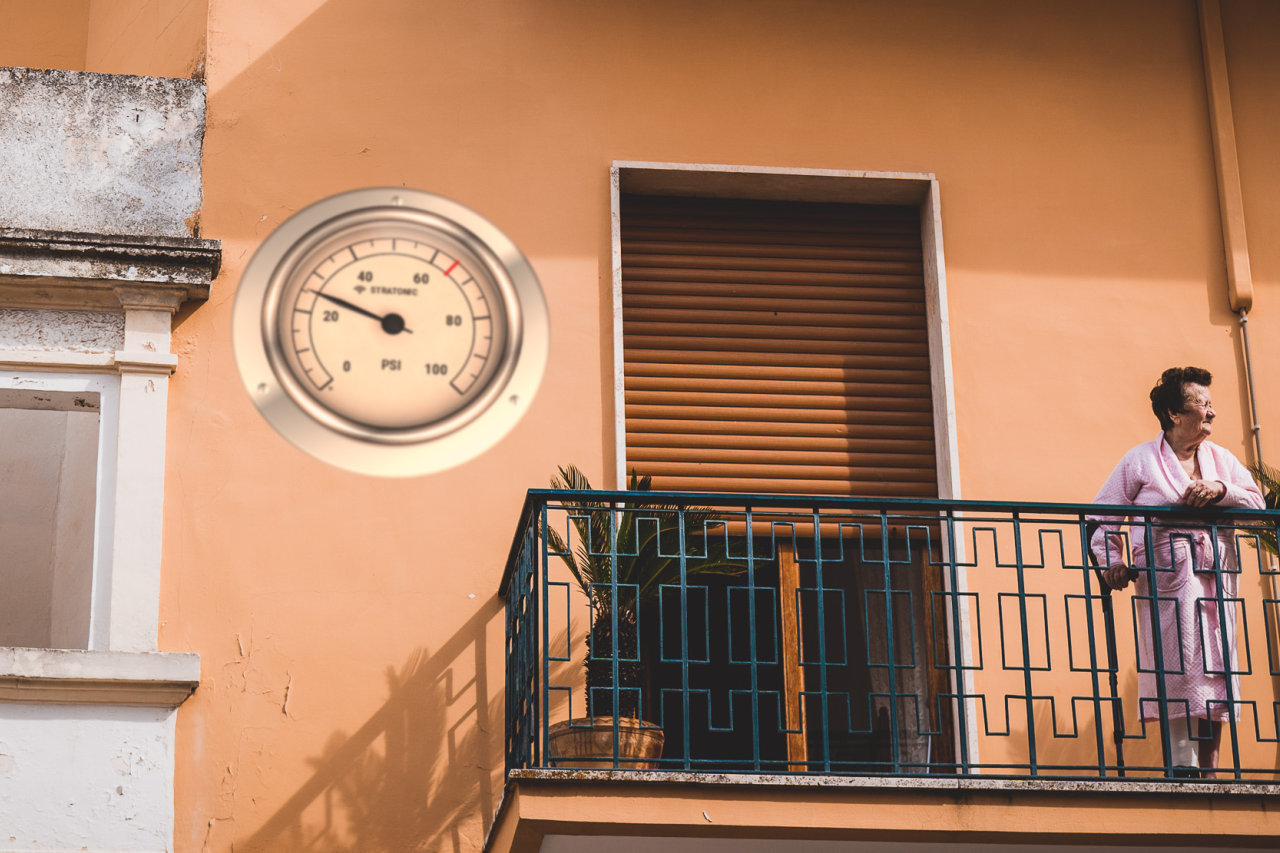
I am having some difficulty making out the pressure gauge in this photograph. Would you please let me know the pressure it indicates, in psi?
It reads 25 psi
